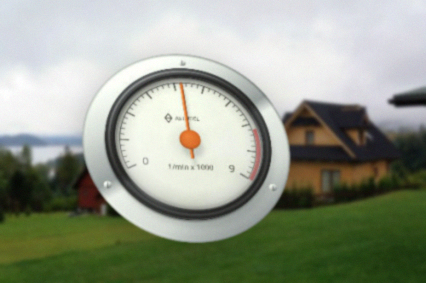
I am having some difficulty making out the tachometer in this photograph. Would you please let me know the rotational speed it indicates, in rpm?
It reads 4200 rpm
